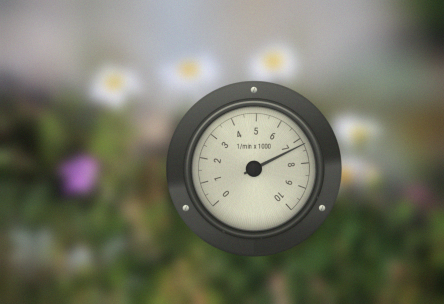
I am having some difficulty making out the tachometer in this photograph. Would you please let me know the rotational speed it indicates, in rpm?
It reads 7250 rpm
